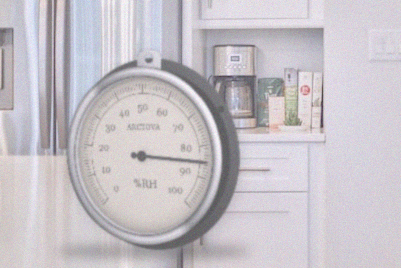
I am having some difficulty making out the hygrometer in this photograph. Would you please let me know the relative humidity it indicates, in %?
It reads 85 %
